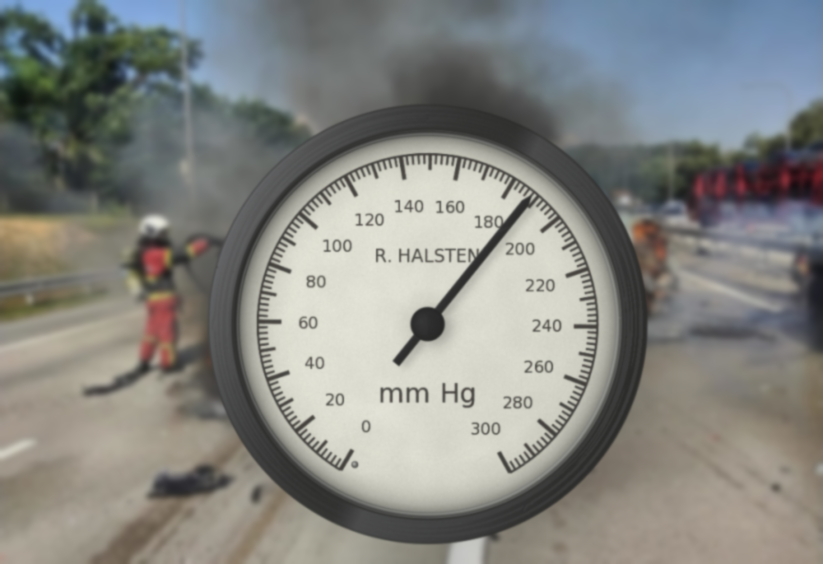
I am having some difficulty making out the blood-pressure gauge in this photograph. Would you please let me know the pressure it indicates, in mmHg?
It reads 188 mmHg
